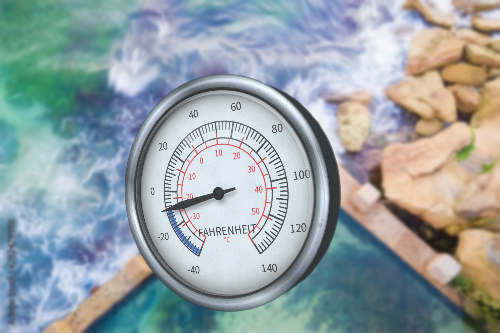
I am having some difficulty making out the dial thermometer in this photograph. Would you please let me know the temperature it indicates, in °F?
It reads -10 °F
